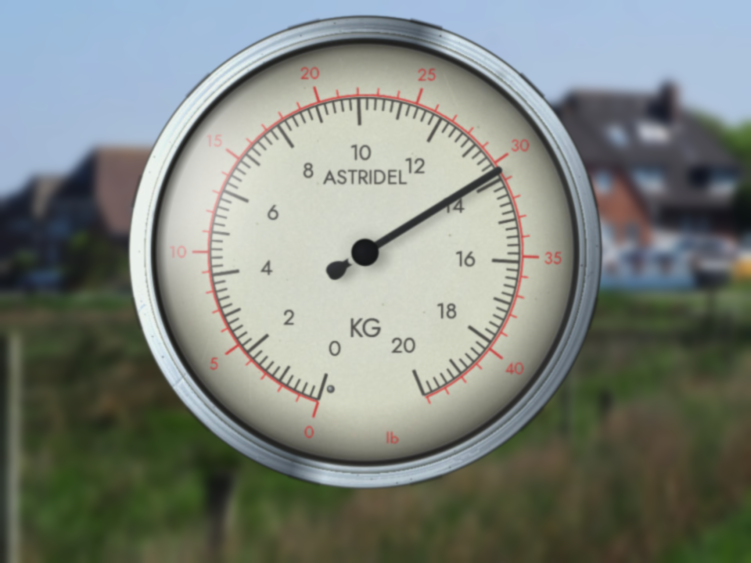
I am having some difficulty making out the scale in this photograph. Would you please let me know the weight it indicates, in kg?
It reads 13.8 kg
